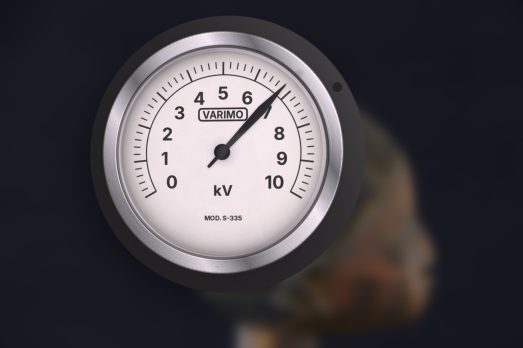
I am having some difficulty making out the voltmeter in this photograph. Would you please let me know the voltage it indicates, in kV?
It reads 6.8 kV
